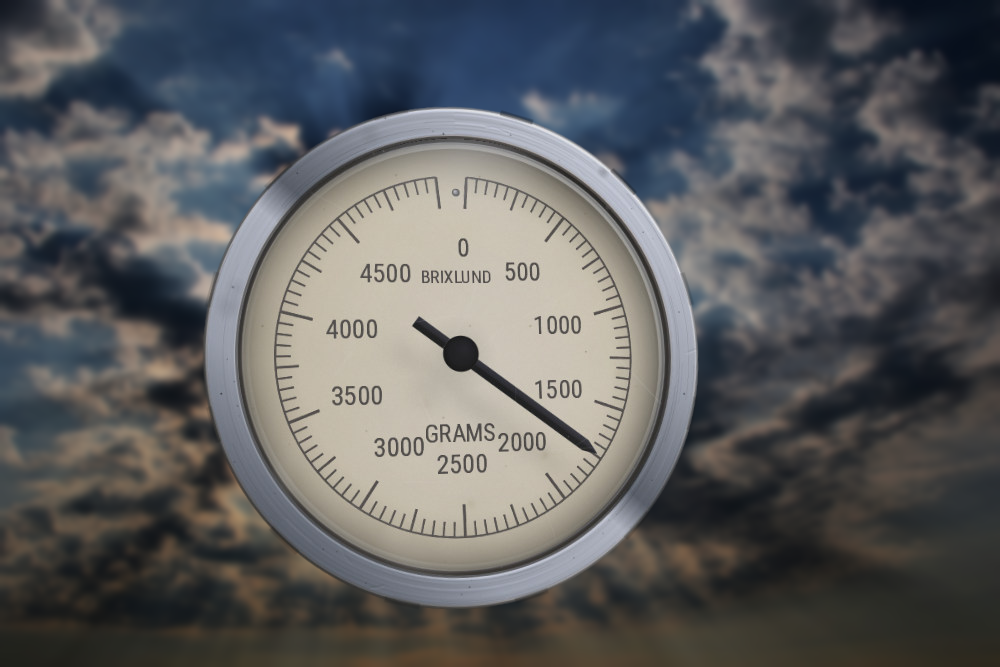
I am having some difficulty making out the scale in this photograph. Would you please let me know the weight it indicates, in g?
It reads 1750 g
